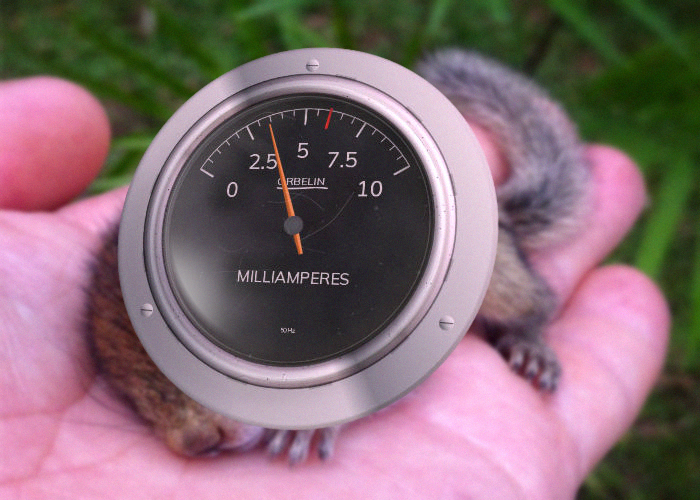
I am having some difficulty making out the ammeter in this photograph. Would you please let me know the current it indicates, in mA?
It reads 3.5 mA
